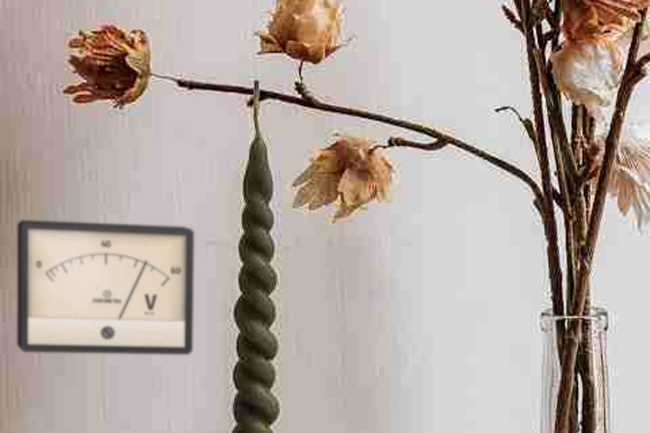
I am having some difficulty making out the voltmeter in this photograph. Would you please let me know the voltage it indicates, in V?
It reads 52.5 V
